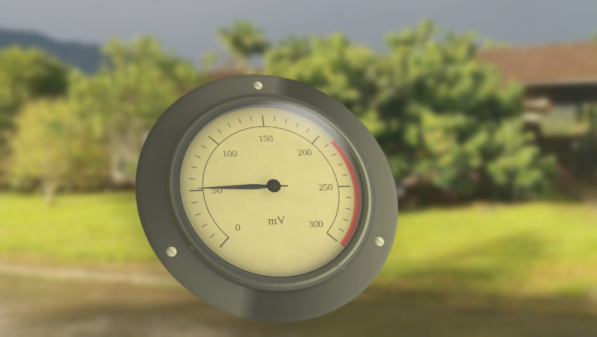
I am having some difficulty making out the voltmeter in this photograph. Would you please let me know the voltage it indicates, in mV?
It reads 50 mV
